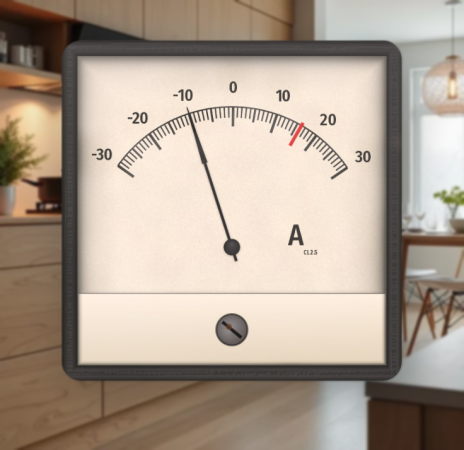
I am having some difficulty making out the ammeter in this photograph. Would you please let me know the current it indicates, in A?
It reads -10 A
